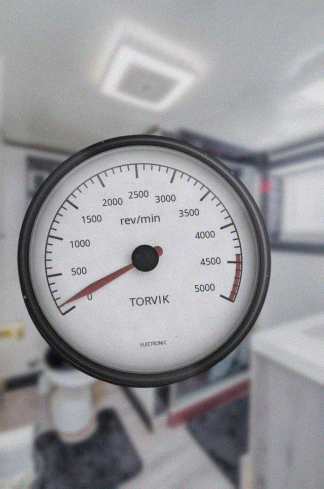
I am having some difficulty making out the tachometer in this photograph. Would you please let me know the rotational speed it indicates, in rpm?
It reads 100 rpm
